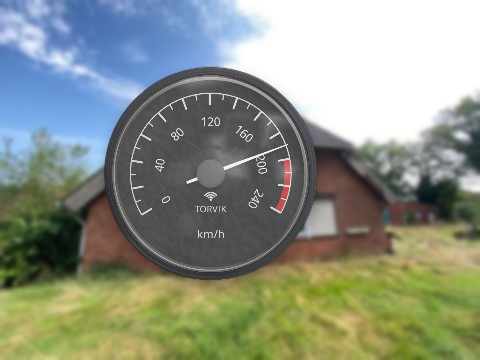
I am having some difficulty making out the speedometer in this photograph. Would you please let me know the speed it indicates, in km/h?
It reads 190 km/h
